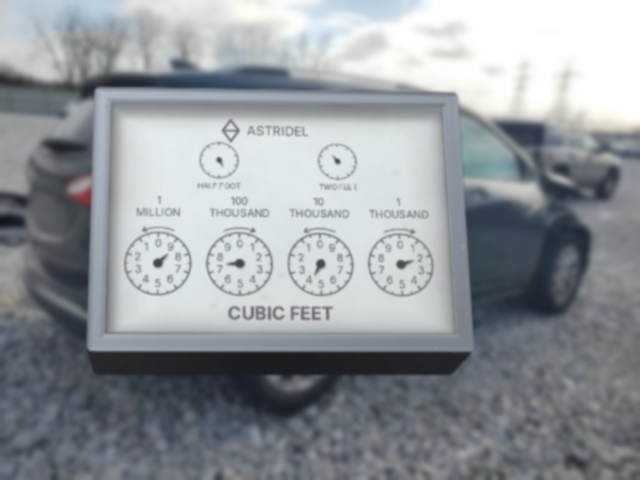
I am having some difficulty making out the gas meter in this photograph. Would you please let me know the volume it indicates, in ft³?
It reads 874200 ft³
